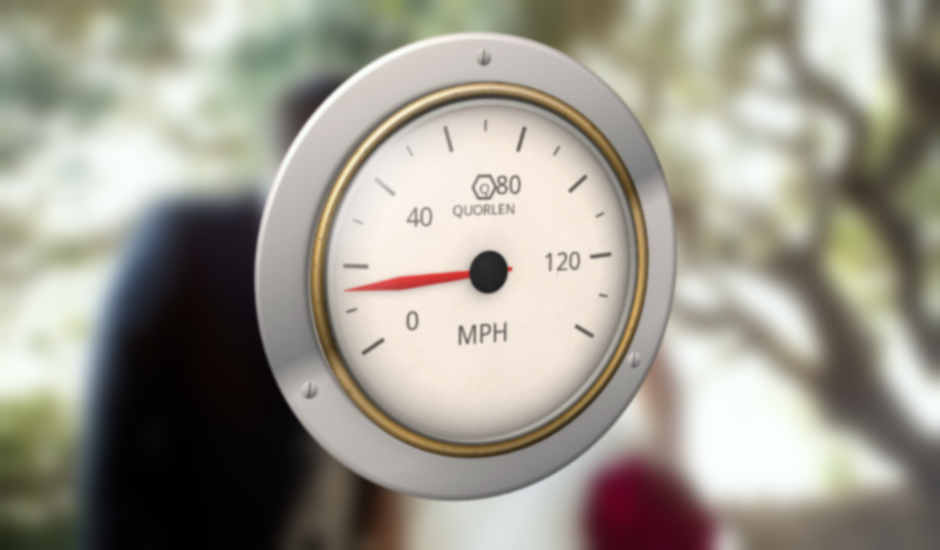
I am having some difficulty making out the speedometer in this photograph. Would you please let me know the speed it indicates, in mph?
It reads 15 mph
